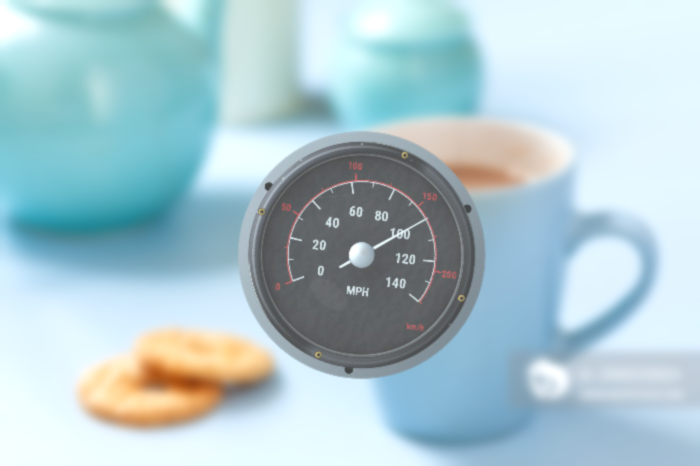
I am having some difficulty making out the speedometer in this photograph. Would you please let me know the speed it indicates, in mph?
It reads 100 mph
